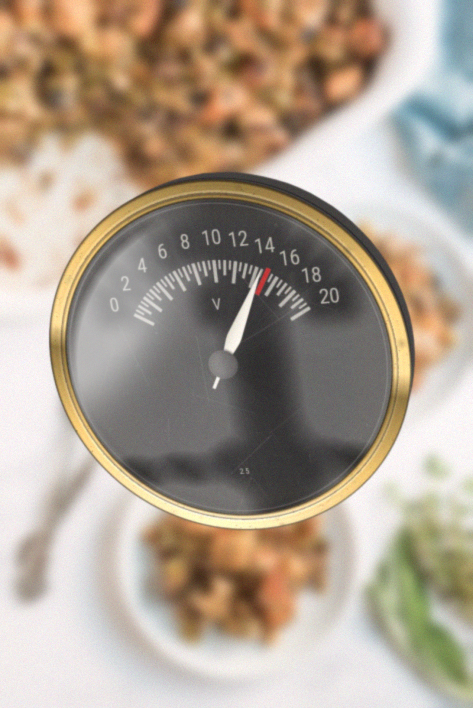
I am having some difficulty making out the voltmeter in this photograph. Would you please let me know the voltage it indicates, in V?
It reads 14.5 V
